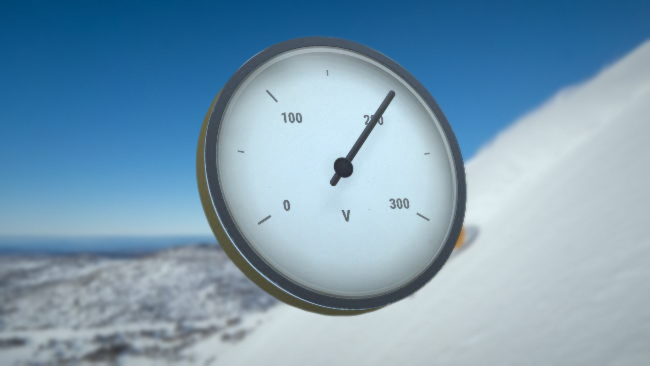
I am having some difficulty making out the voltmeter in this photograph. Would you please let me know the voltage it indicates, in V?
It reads 200 V
